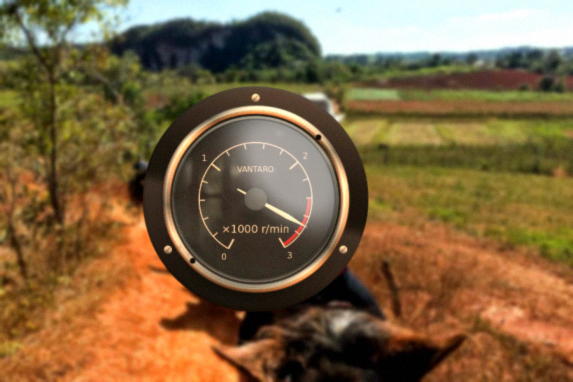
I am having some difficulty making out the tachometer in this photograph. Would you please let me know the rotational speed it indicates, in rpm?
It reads 2700 rpm
